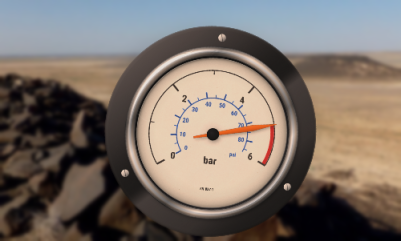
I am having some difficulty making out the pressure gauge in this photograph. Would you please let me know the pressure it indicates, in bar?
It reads 5 bar
